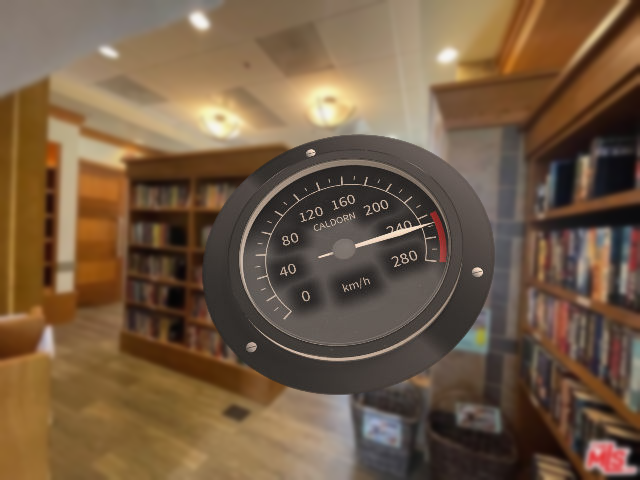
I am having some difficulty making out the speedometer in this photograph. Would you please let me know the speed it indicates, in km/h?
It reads 250 km/h
